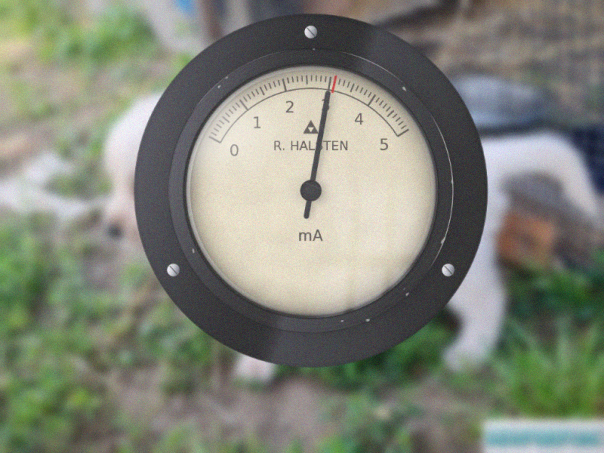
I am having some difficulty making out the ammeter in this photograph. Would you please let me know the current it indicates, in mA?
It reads 3 mA
